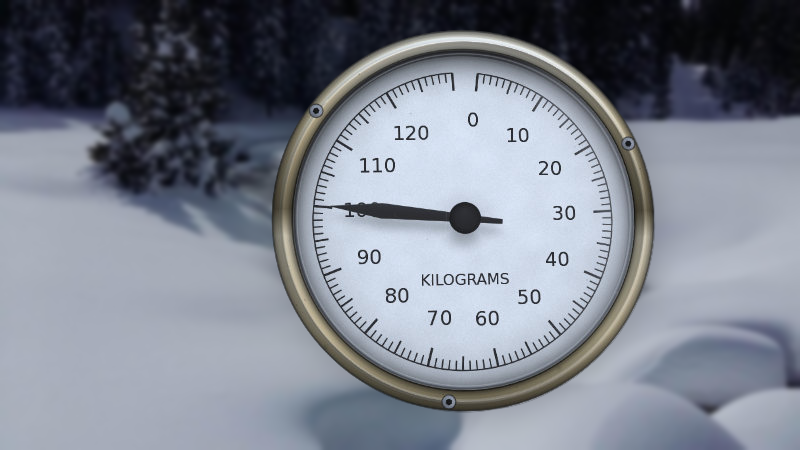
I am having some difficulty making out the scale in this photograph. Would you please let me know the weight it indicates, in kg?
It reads 100 kg
